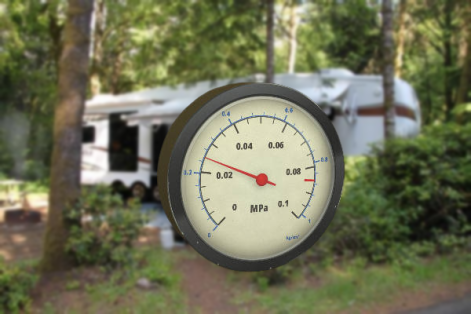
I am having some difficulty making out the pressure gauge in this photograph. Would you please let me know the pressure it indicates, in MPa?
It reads 0.025 MPa
